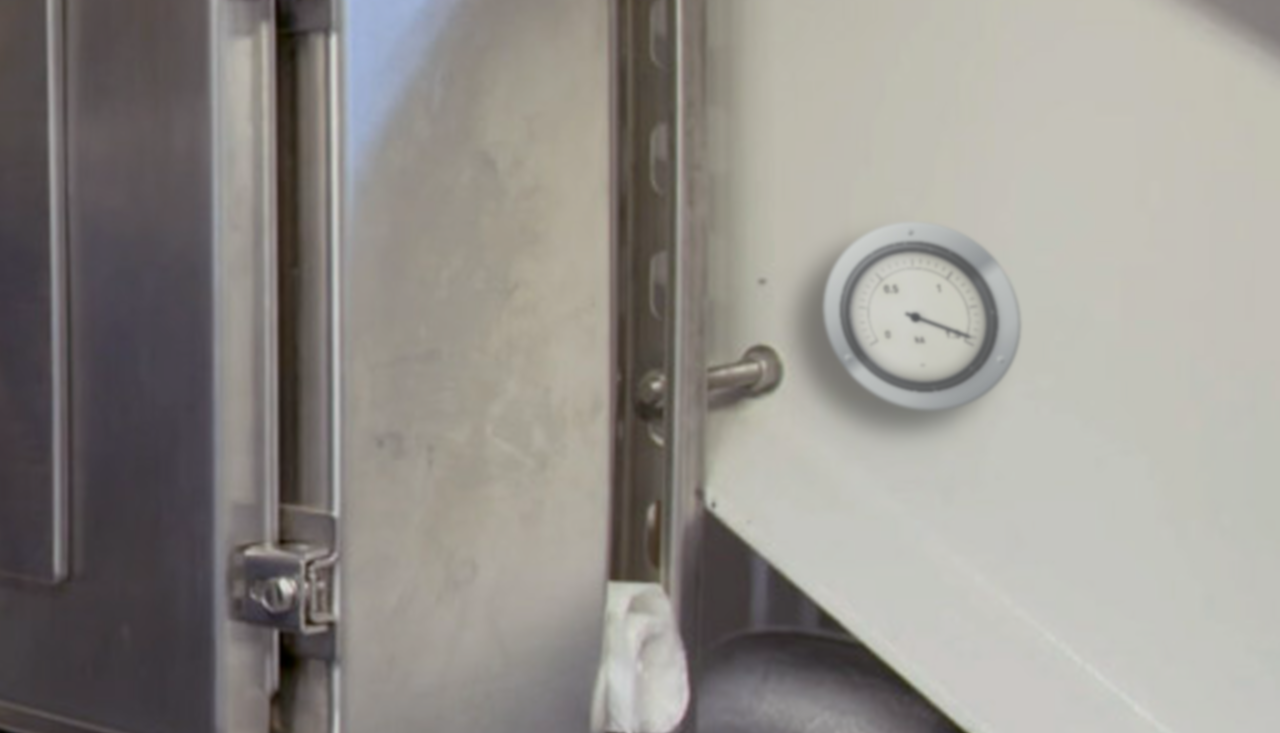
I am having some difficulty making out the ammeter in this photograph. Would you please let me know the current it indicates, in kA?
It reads 1.45 kA
